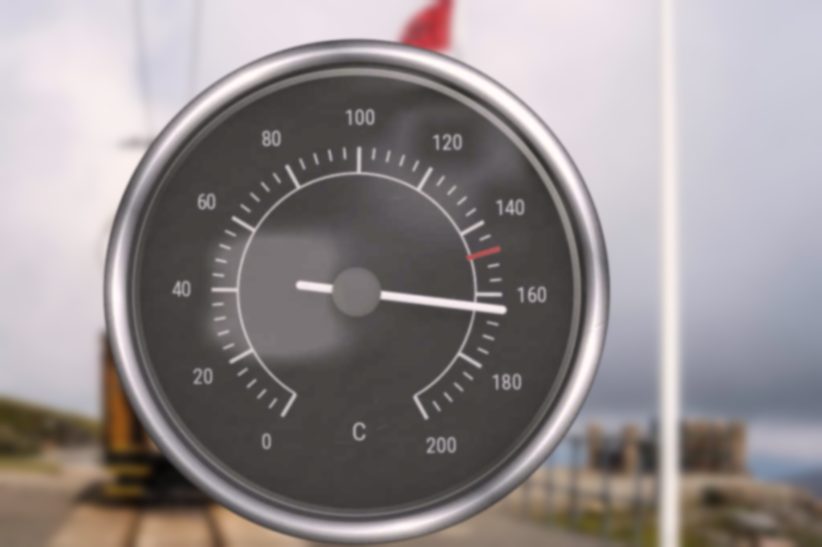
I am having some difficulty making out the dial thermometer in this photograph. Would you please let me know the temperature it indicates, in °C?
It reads 164 °C
